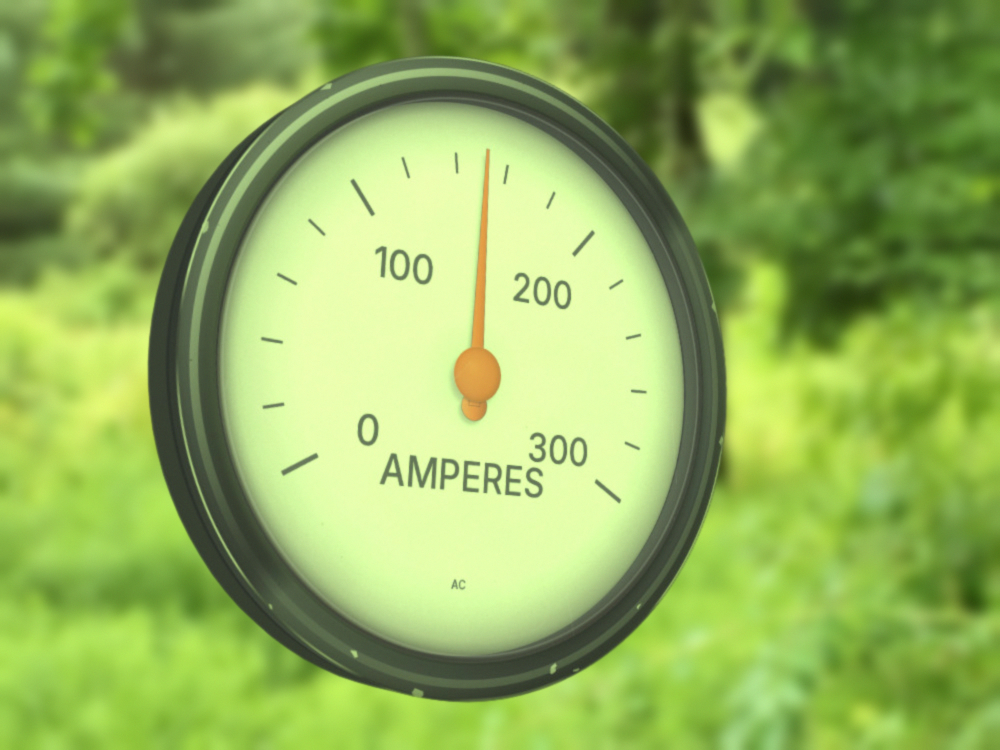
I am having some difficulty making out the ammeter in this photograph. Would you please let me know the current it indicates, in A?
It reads 150 A
